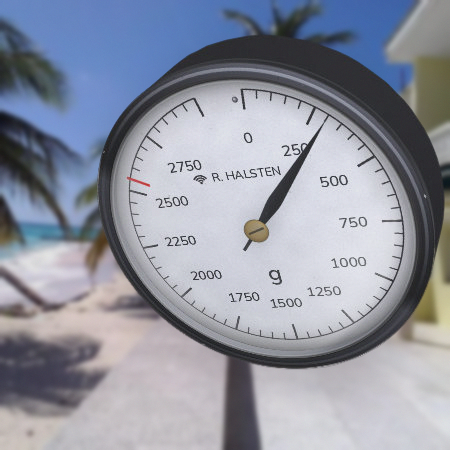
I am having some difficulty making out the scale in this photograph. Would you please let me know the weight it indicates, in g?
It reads 300 g
